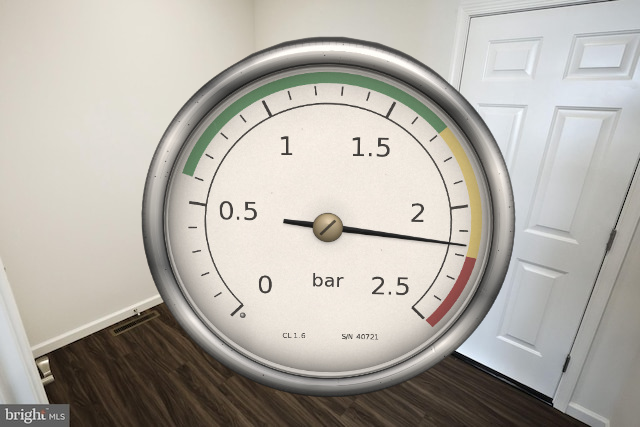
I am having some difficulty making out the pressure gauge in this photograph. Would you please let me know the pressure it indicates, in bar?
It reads 2.15 bar
